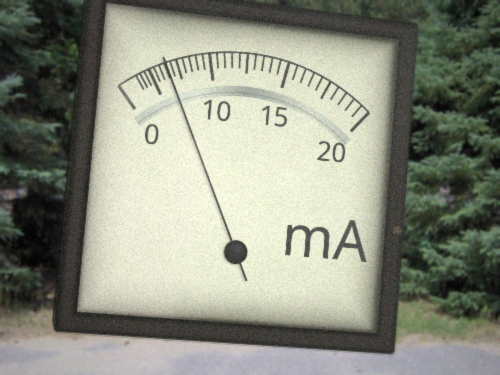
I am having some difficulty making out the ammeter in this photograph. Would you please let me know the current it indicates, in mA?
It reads 6.5 mA
